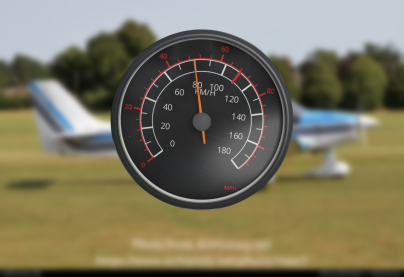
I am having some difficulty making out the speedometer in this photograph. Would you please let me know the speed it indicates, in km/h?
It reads 80 km/h
